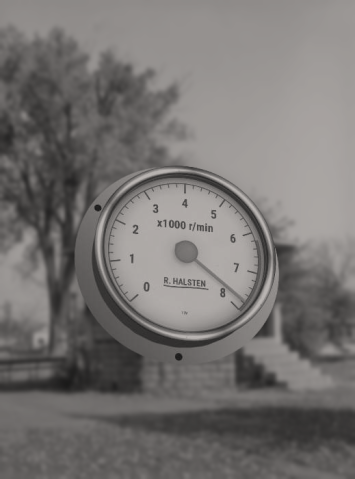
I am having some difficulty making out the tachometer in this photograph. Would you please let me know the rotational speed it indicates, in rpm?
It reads 7800 rpm
